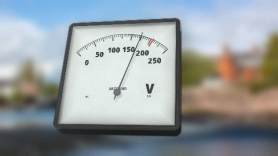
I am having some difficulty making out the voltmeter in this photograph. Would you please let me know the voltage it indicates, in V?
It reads 175 V
